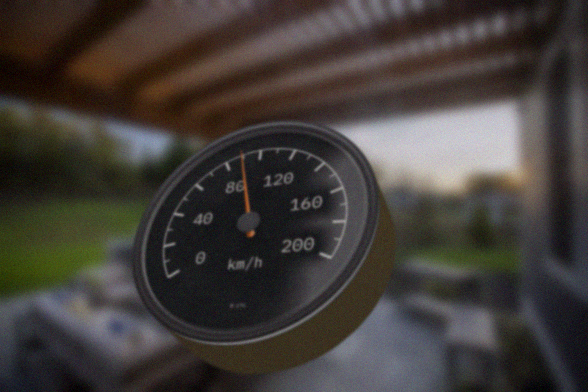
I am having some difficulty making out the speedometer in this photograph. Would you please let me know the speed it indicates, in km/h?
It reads 90 km/h
